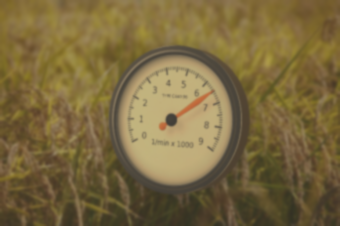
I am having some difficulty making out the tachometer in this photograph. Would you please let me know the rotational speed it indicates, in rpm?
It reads 6500 rpm
